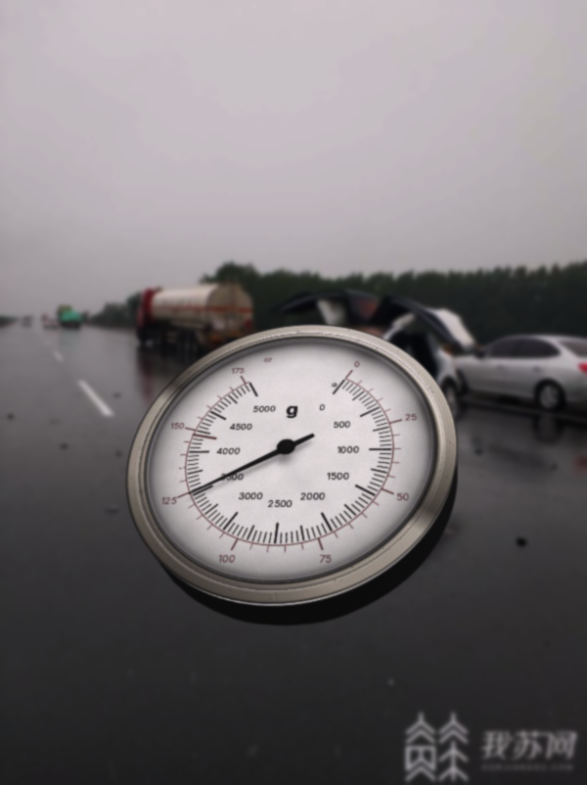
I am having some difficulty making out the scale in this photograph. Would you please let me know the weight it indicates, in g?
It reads 3500 g
